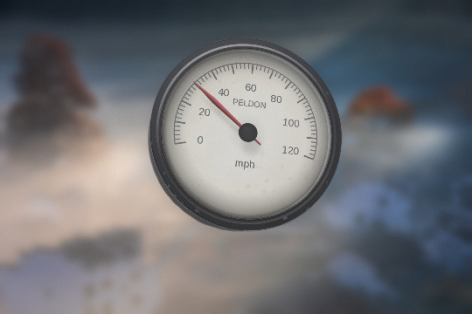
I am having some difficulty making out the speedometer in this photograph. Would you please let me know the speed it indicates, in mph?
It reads 30 mph
